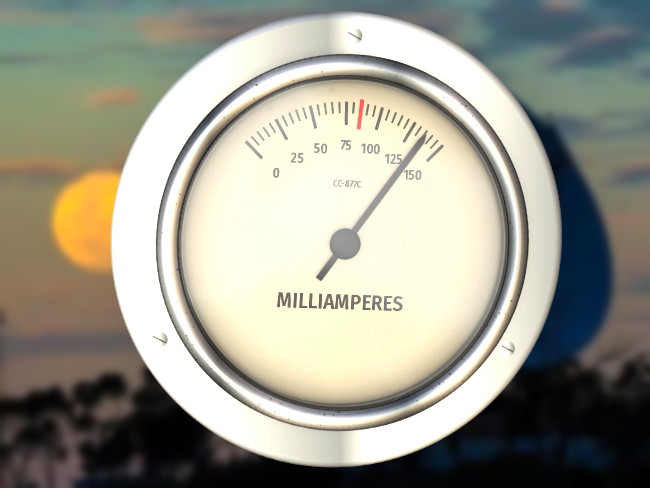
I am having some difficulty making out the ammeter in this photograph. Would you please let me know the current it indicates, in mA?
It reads 135 mA
